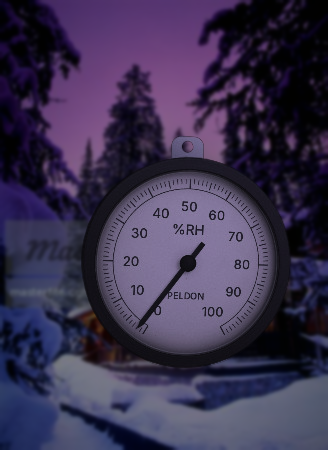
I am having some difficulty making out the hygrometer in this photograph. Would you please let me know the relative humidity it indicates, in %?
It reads 2 %
